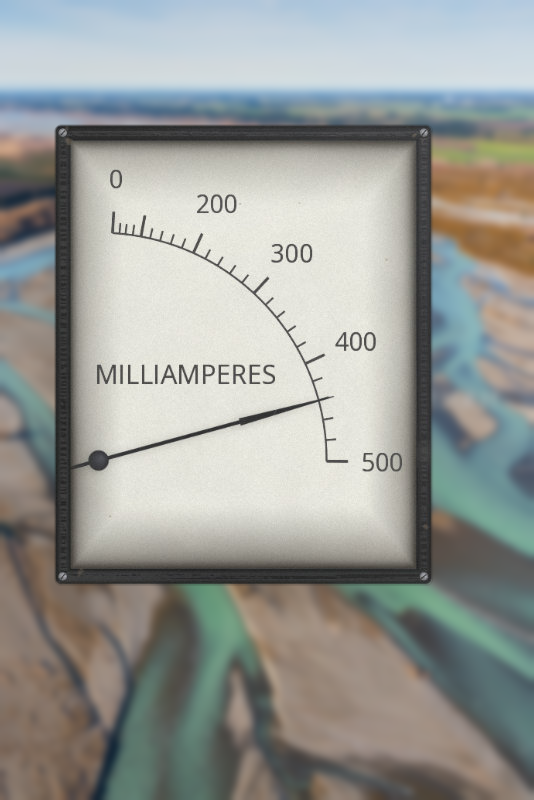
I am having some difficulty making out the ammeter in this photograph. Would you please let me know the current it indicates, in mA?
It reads 440 mA
